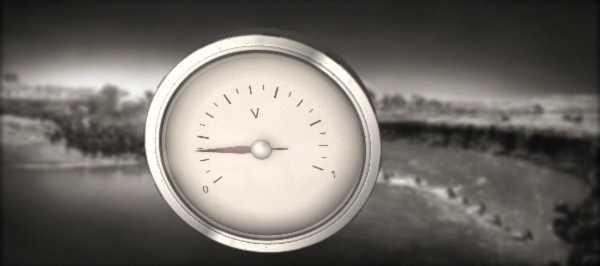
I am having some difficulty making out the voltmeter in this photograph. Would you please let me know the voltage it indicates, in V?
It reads 0.15 V
